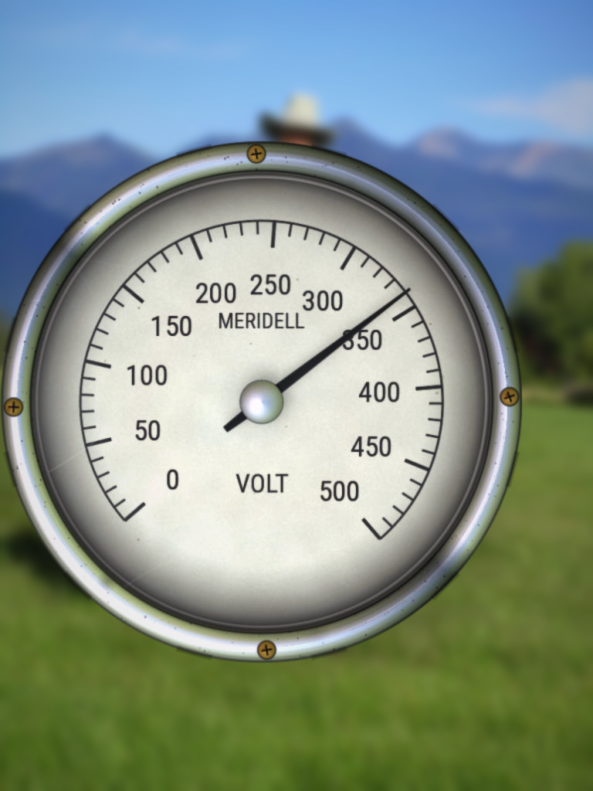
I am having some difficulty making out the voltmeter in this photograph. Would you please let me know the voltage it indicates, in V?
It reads 340 V
